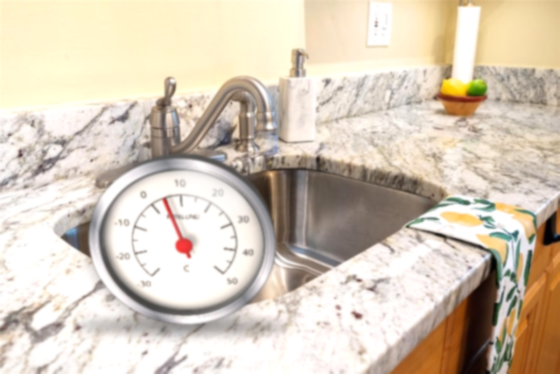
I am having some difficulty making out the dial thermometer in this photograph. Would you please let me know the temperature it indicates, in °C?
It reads 5 °C
